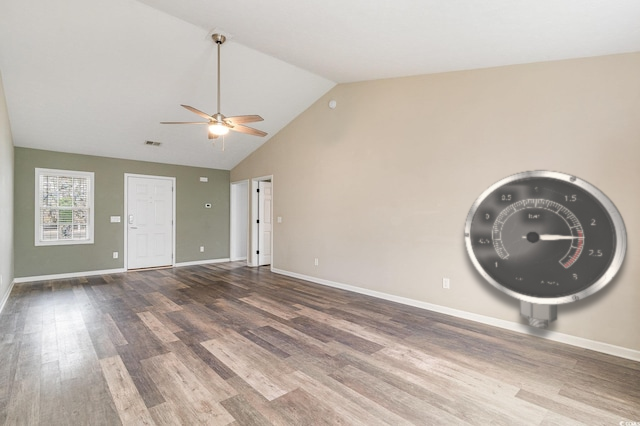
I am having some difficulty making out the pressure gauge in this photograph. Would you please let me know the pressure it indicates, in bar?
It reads 2.25 bar
